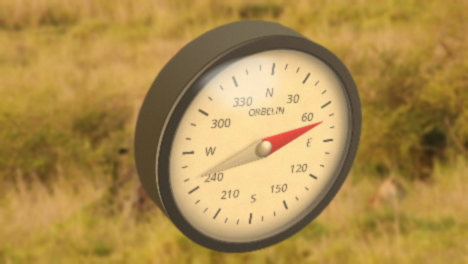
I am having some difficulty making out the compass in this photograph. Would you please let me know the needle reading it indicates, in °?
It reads 70 °
